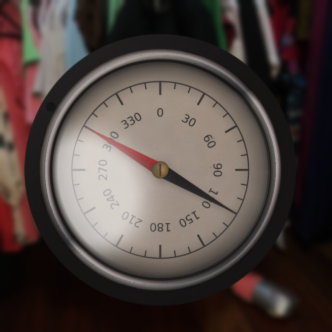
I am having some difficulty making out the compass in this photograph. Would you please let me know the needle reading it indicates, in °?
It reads 300 °
